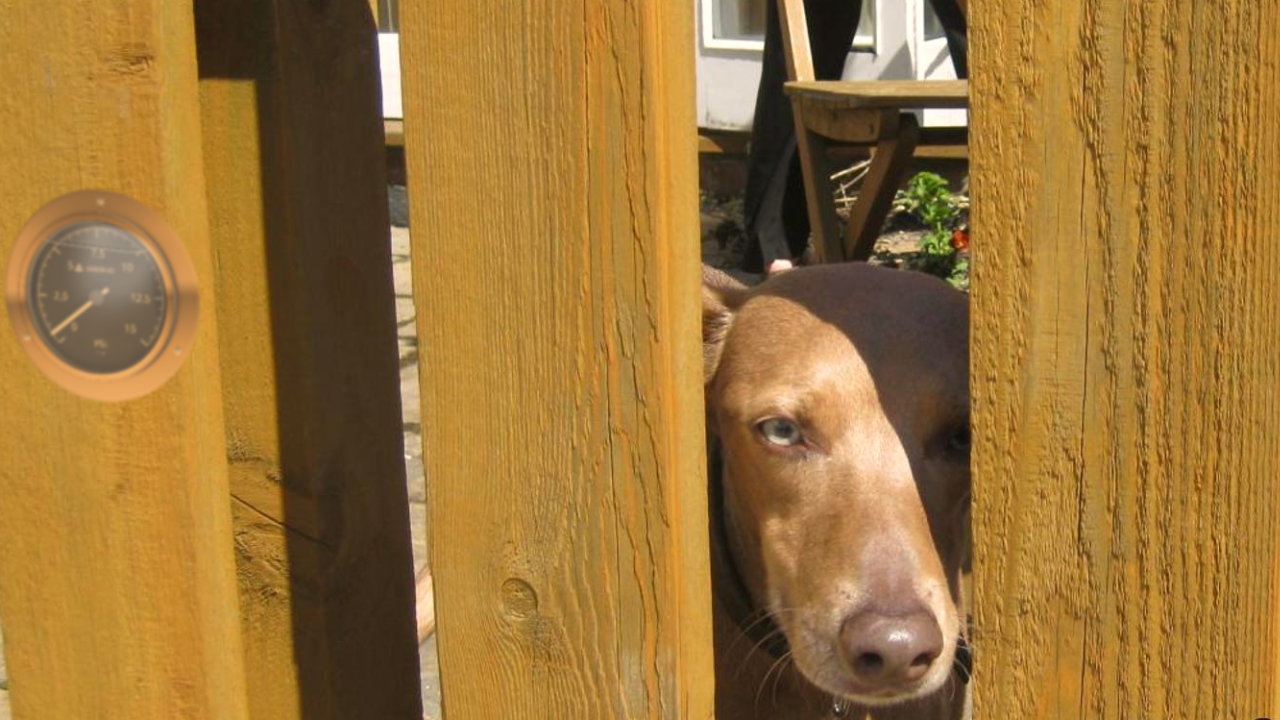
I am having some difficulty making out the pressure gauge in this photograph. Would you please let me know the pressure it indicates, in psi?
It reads 0.5 psi
